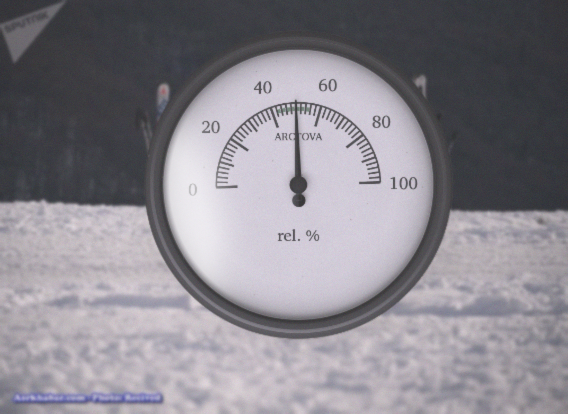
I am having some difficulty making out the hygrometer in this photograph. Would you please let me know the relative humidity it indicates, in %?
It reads 50 %
